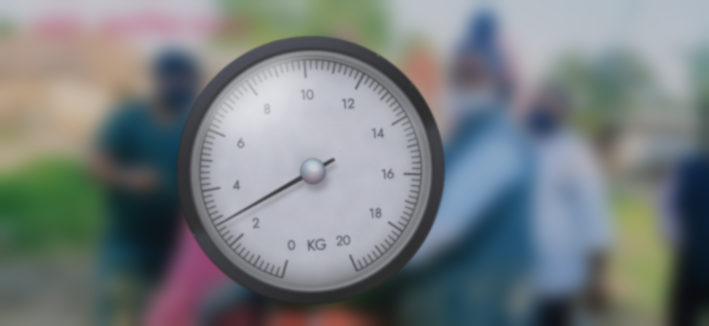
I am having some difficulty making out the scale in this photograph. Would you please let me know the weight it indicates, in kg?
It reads 2.8 kg
